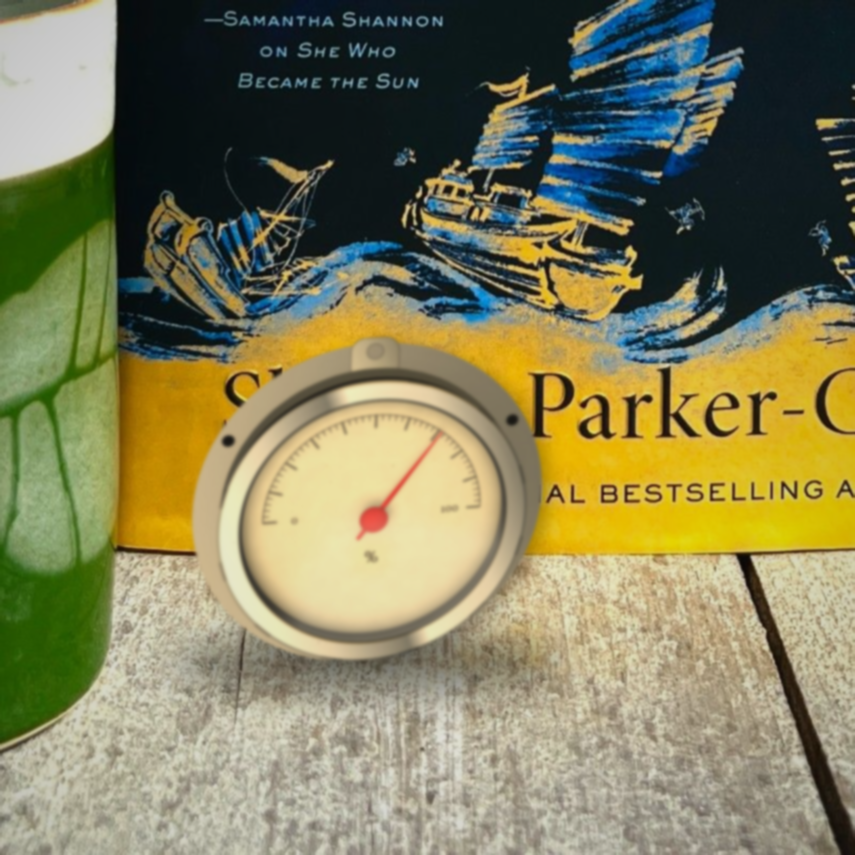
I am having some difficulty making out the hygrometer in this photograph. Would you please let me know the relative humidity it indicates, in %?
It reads 70 %
